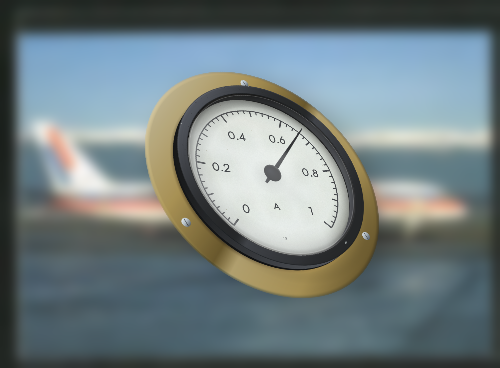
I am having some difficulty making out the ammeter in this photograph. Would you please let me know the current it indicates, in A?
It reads 0.66 A
